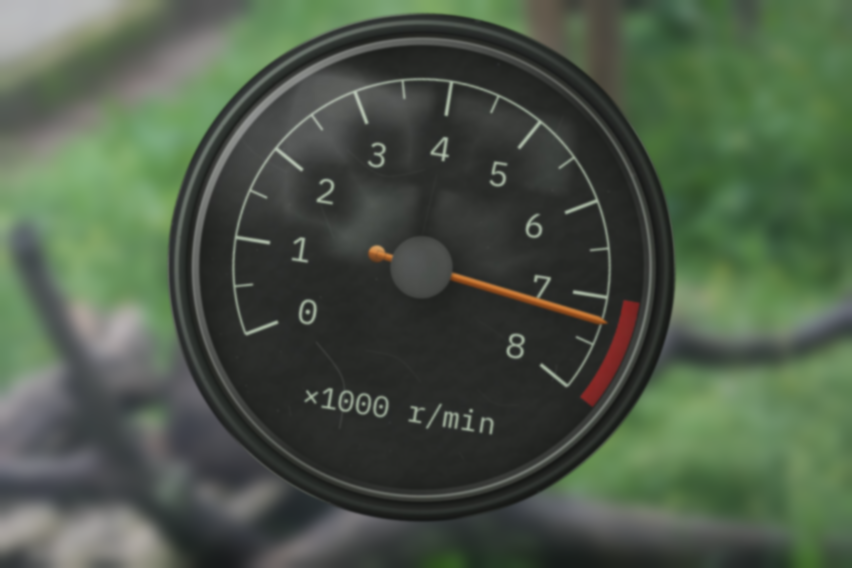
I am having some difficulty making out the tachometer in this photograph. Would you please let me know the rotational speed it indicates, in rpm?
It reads 7250 rpm
